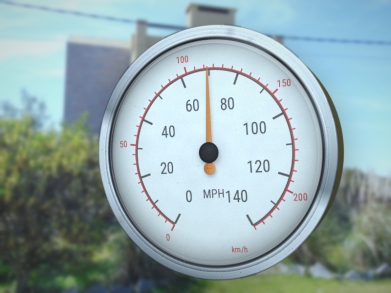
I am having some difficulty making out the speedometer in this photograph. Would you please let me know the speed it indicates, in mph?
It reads 70 mph
